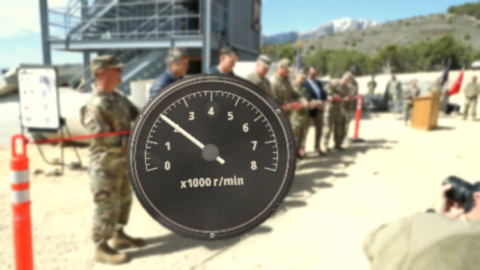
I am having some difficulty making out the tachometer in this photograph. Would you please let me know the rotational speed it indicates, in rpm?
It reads 2000 rpm
